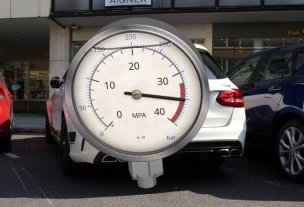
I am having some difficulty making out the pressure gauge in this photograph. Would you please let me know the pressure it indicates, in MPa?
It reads 35 MPa
